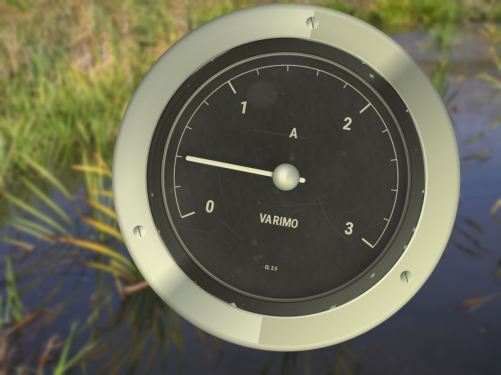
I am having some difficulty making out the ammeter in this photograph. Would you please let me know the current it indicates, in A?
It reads 0.4 A
